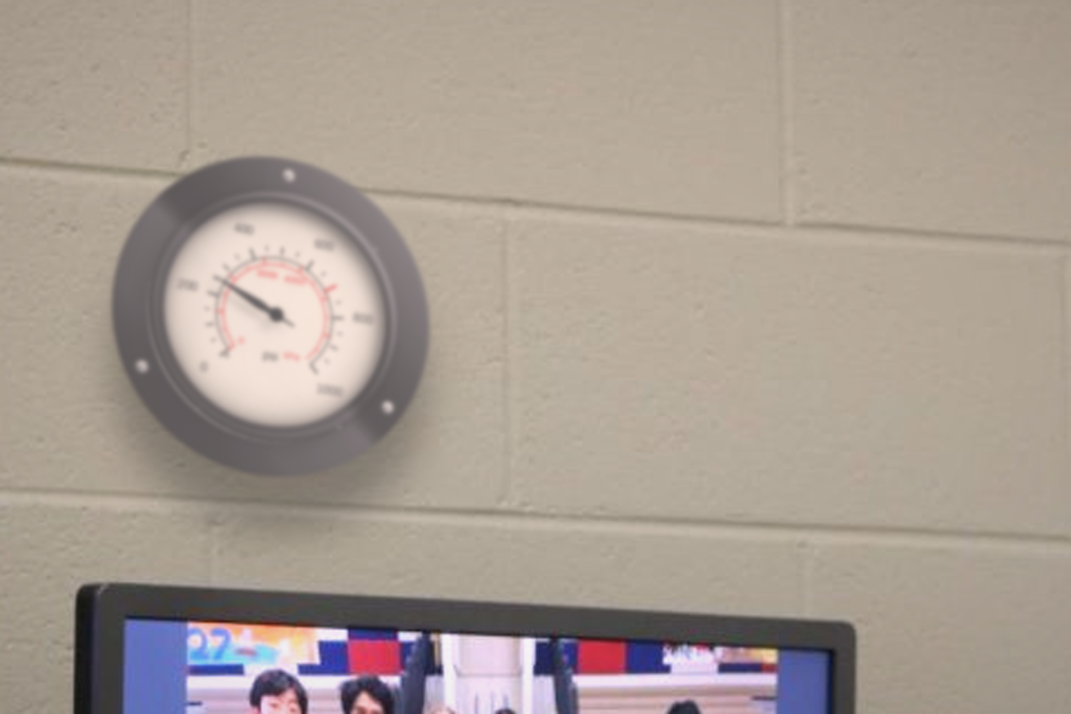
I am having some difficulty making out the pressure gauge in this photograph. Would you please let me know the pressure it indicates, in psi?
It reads 250 psi
